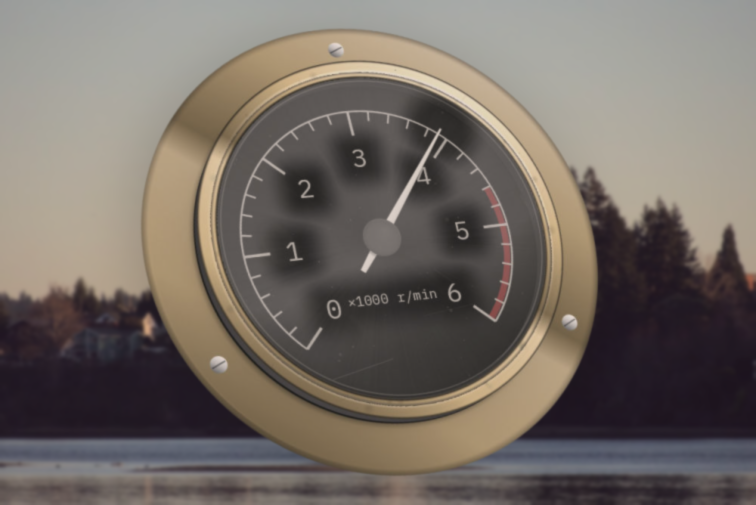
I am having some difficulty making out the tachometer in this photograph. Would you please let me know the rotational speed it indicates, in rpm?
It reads 3900 rpm
